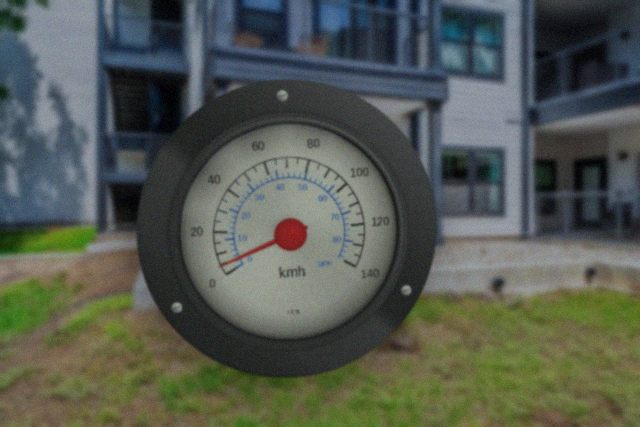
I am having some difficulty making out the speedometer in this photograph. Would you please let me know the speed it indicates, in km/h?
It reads 5 km/h
